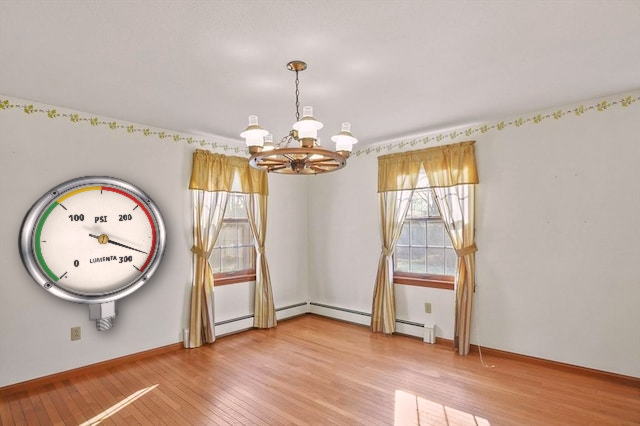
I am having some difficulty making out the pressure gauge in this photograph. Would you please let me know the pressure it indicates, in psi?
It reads 275 psi
